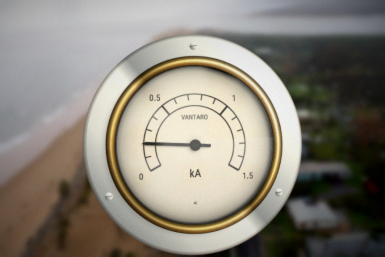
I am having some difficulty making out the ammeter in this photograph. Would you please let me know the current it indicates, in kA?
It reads 0.2 kA
